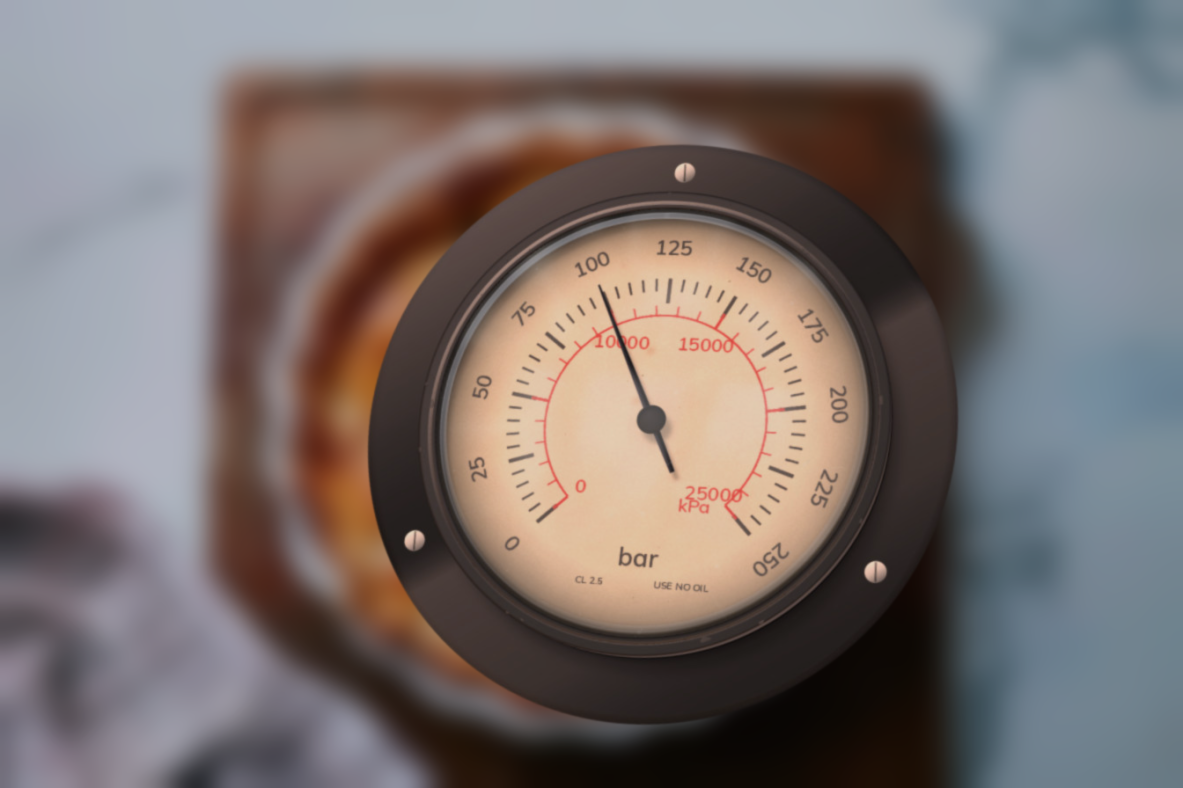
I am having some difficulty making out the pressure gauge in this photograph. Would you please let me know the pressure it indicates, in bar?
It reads 100 bar
